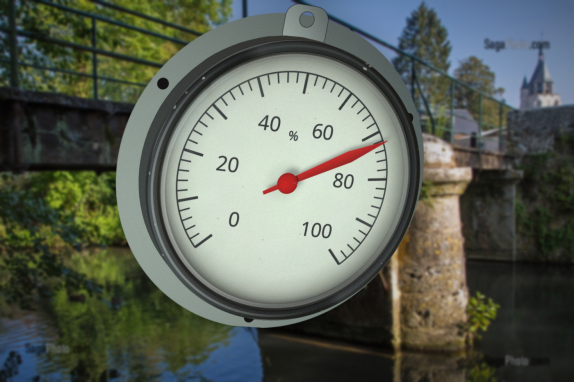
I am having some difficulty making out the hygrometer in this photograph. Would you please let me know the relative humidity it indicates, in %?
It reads 72 %
